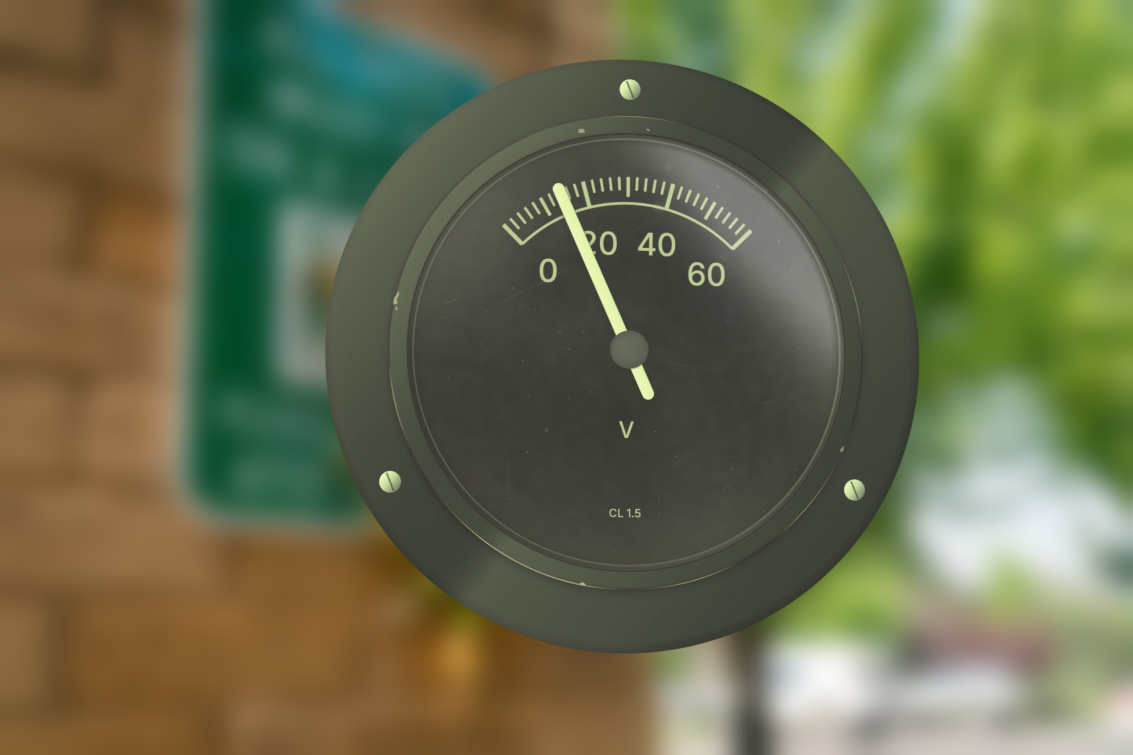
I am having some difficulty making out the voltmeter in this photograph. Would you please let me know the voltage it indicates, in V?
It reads 14 V
